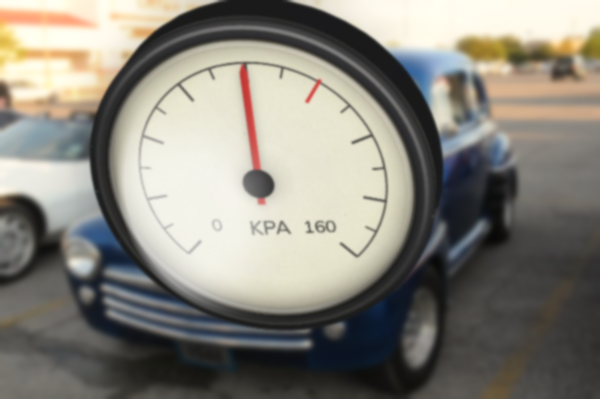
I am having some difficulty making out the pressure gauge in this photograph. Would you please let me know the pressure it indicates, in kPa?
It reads 80 kPa
